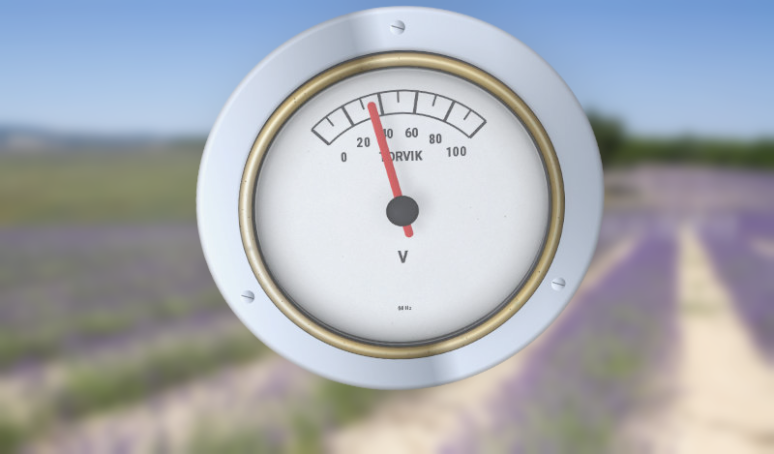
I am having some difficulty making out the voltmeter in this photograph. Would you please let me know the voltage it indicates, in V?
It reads 35 V
